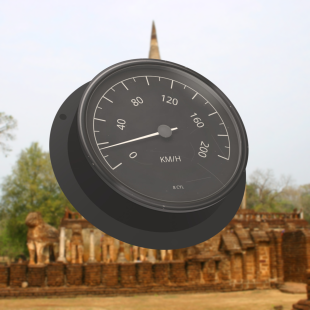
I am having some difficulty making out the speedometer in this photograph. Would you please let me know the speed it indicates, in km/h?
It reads 15 km/h
